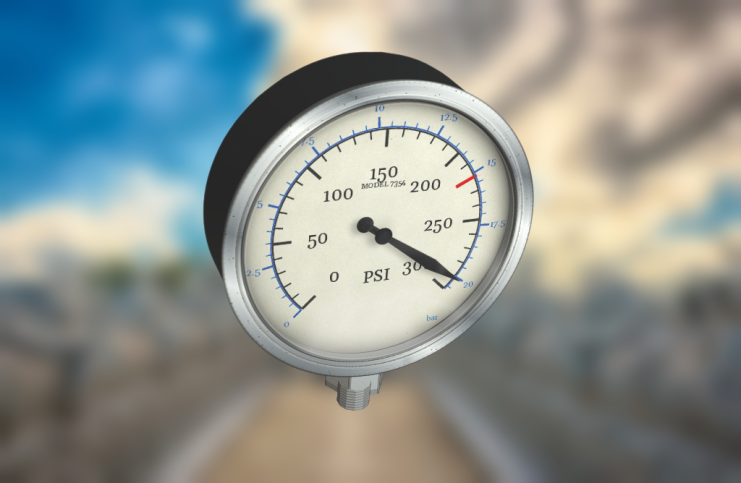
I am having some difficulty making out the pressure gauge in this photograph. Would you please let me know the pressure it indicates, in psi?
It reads 290 psi
